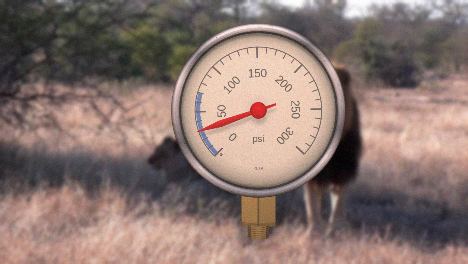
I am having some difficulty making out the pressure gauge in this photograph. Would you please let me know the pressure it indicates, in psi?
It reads 30 psi
